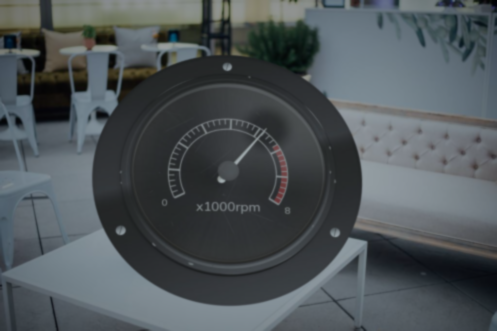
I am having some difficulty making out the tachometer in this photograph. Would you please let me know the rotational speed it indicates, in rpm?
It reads 5200 rpm
